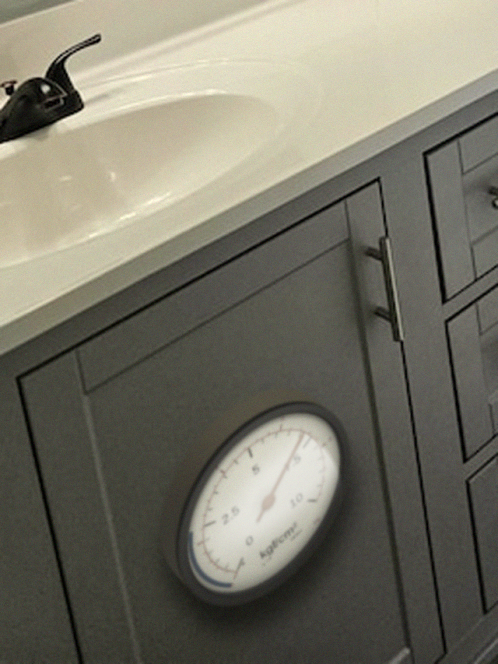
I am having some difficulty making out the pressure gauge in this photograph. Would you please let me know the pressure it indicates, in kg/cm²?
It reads 7 kg/cm²
